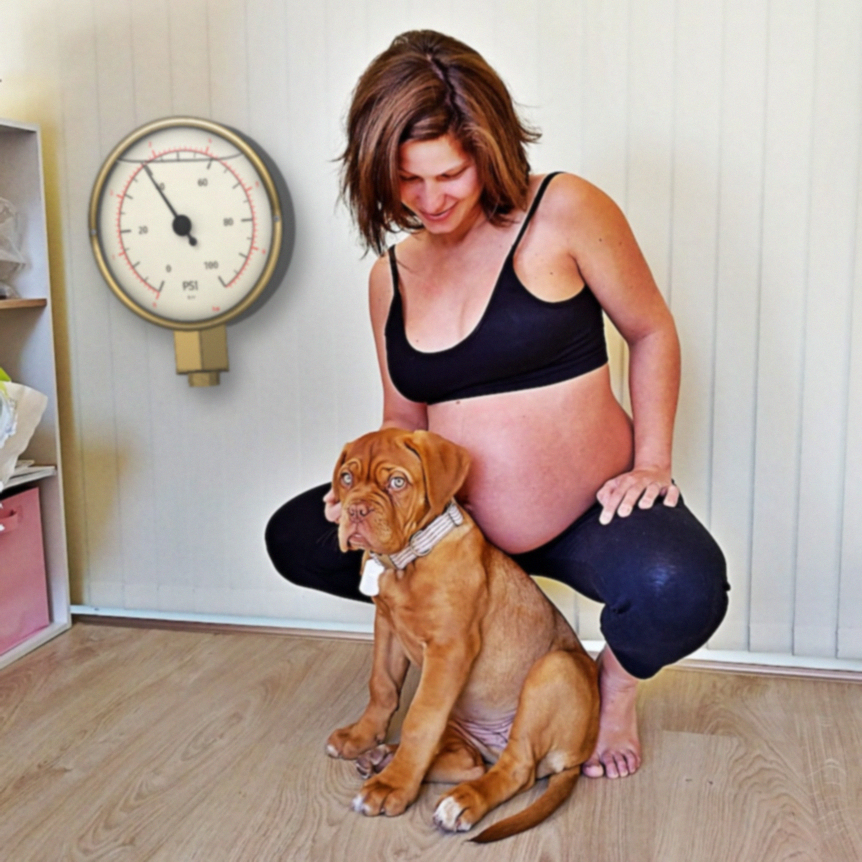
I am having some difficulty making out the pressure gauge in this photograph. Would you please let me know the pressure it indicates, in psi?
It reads 40 psi
